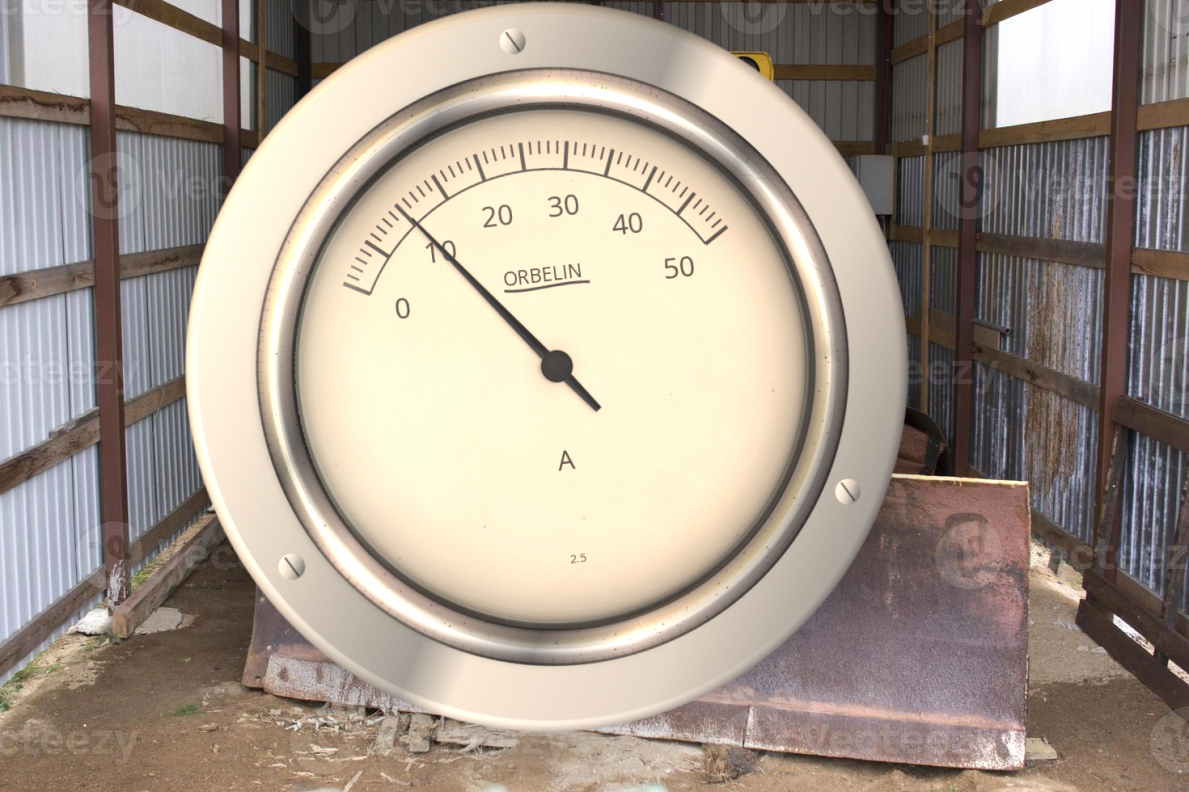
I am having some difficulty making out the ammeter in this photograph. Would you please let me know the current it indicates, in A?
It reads 10 A
